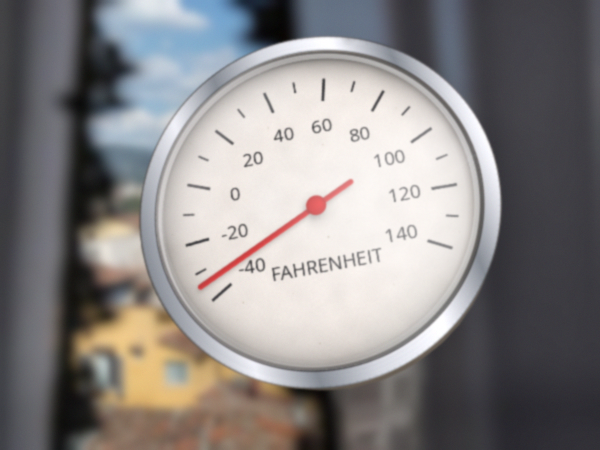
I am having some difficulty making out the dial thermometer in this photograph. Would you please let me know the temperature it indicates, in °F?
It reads -35 °F
